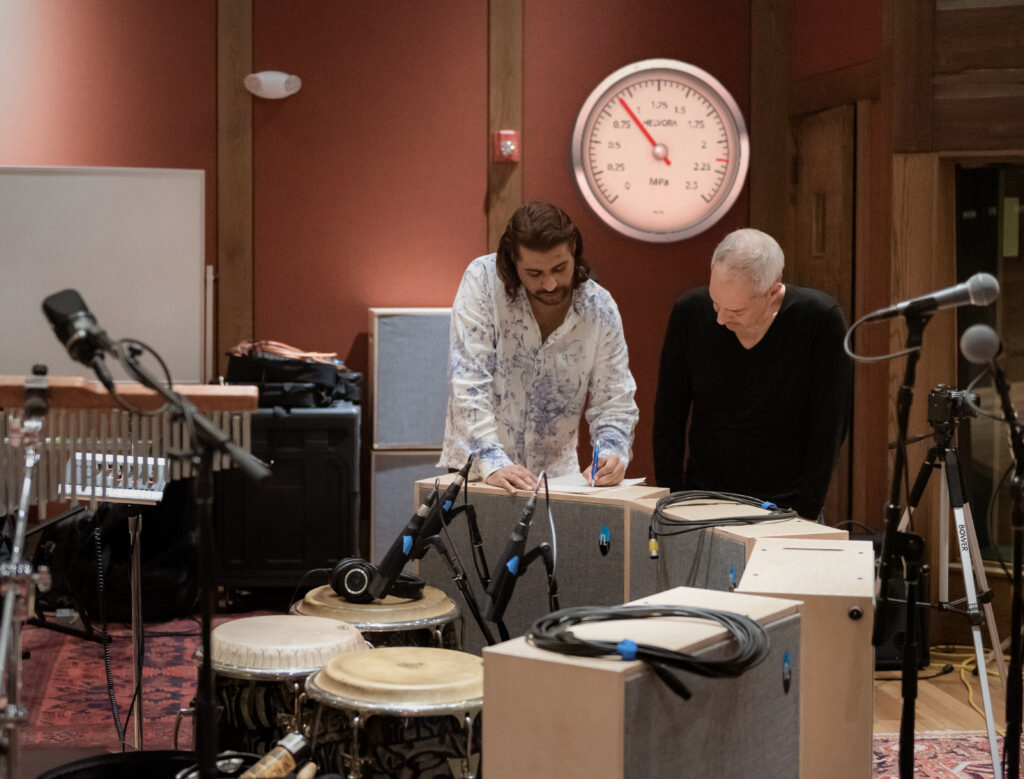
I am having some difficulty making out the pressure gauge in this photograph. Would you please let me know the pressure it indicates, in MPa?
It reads 0.9 MPa
